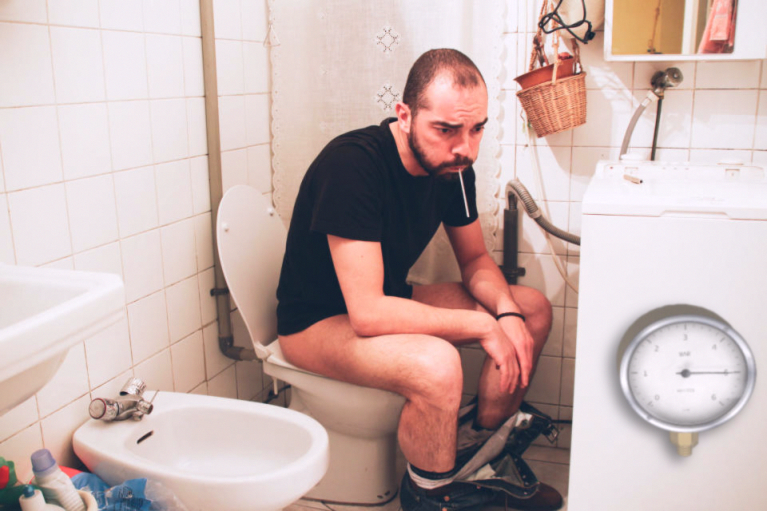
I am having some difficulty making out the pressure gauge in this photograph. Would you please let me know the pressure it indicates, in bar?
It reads 5 bar
